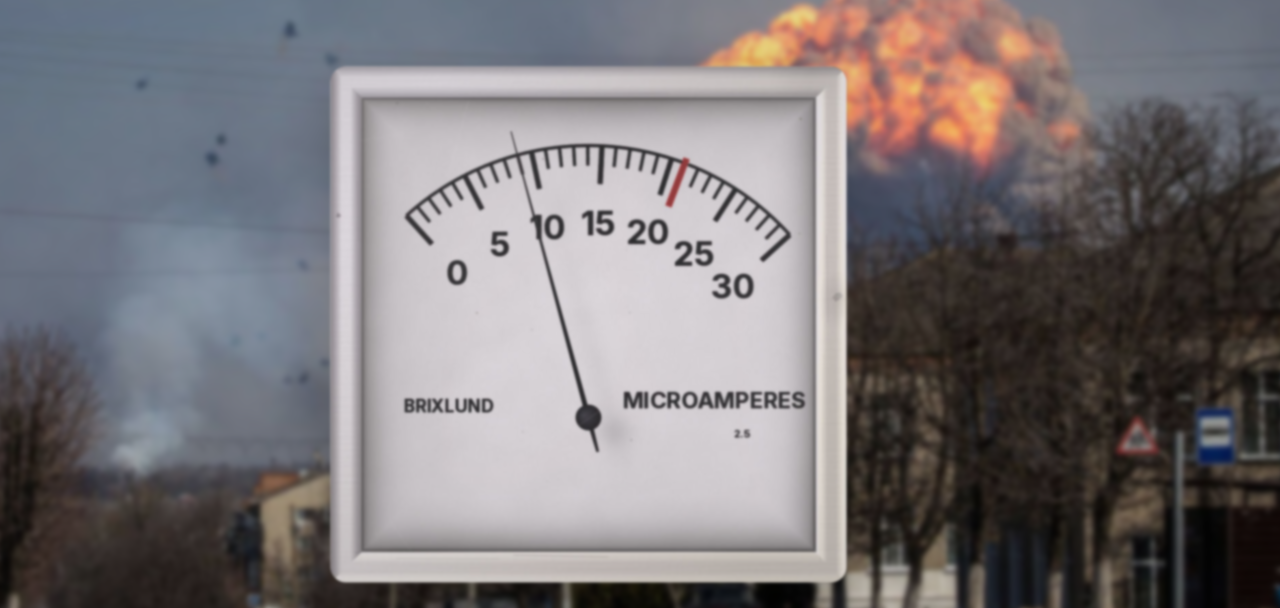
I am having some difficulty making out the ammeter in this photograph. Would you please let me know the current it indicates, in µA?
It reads 9 µA
